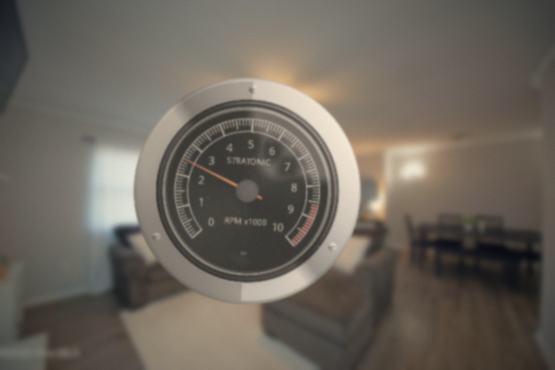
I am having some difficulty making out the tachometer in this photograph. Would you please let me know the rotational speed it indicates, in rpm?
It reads 2500 rpm
